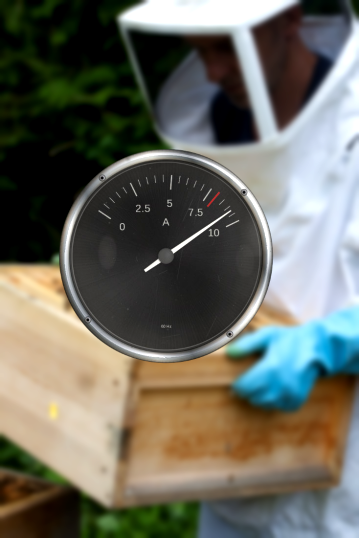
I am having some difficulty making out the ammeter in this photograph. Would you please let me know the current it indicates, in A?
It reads 9.25 A
